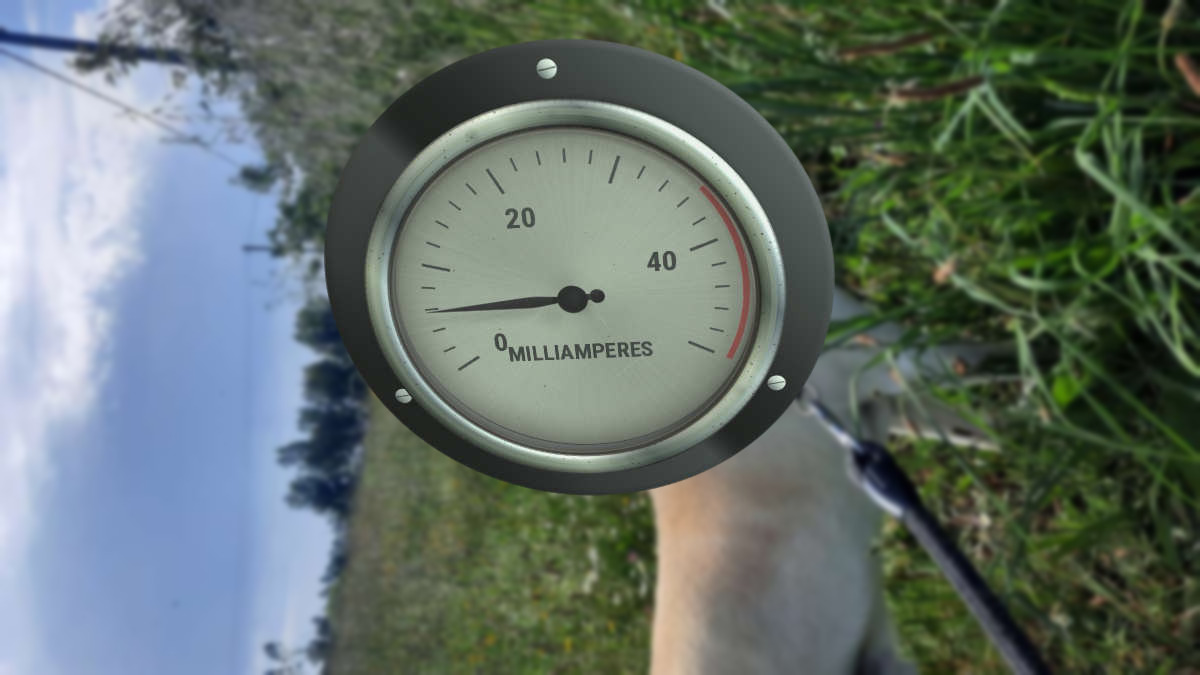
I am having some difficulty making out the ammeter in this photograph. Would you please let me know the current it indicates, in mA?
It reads 6 mA
